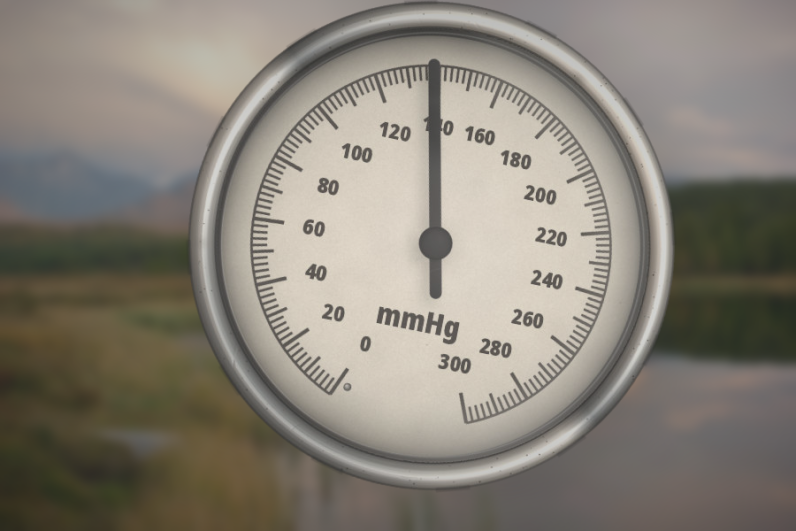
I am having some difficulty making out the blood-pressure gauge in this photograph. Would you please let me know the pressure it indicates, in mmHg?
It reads 138 mmHg
